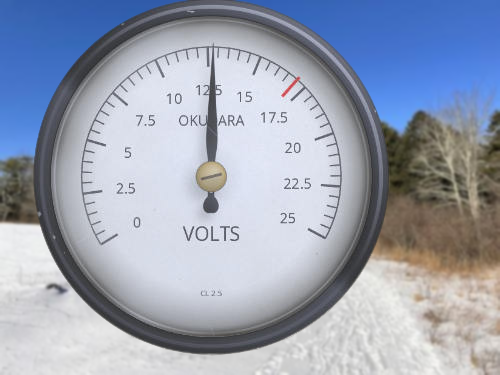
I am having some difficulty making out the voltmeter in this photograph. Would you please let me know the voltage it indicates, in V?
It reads 12.75 V
